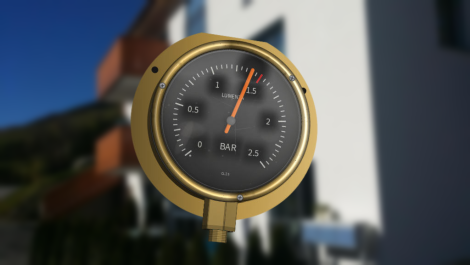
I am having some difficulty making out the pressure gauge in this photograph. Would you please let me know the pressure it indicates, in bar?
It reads 1.4 bar
